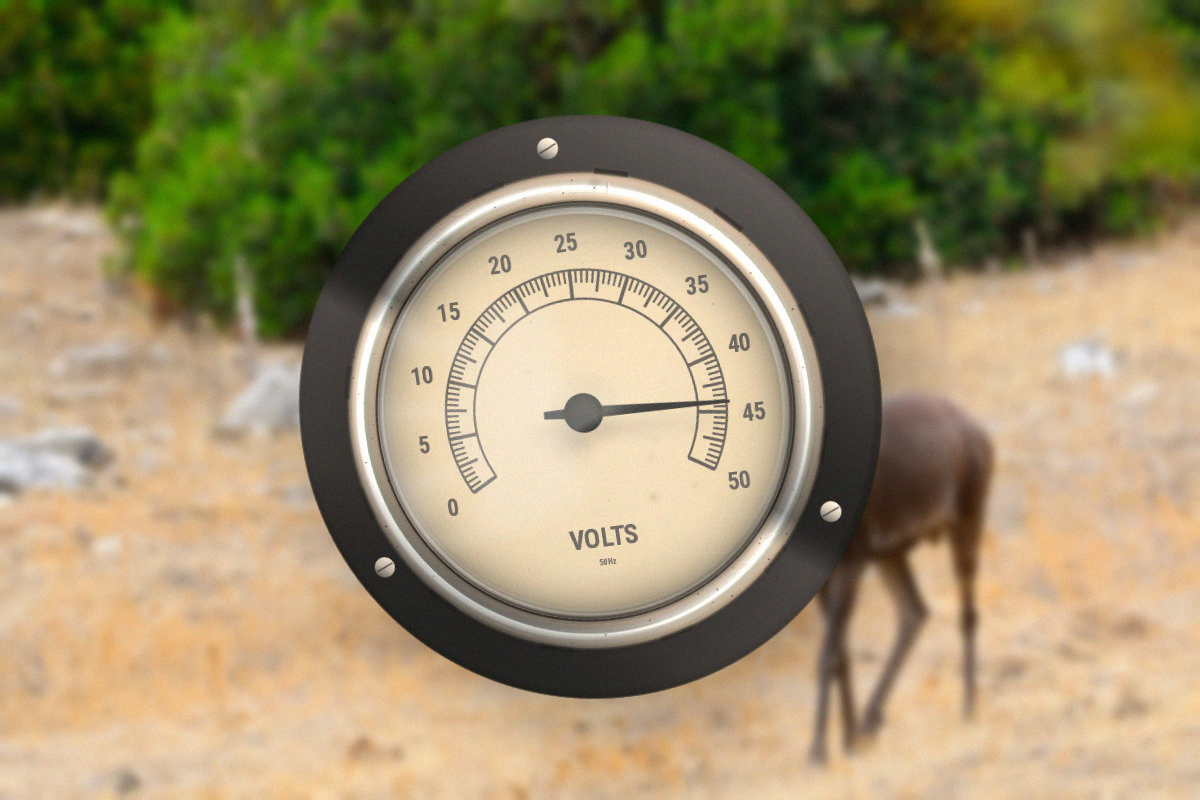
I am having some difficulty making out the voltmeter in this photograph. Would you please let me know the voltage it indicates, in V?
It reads 44 V
